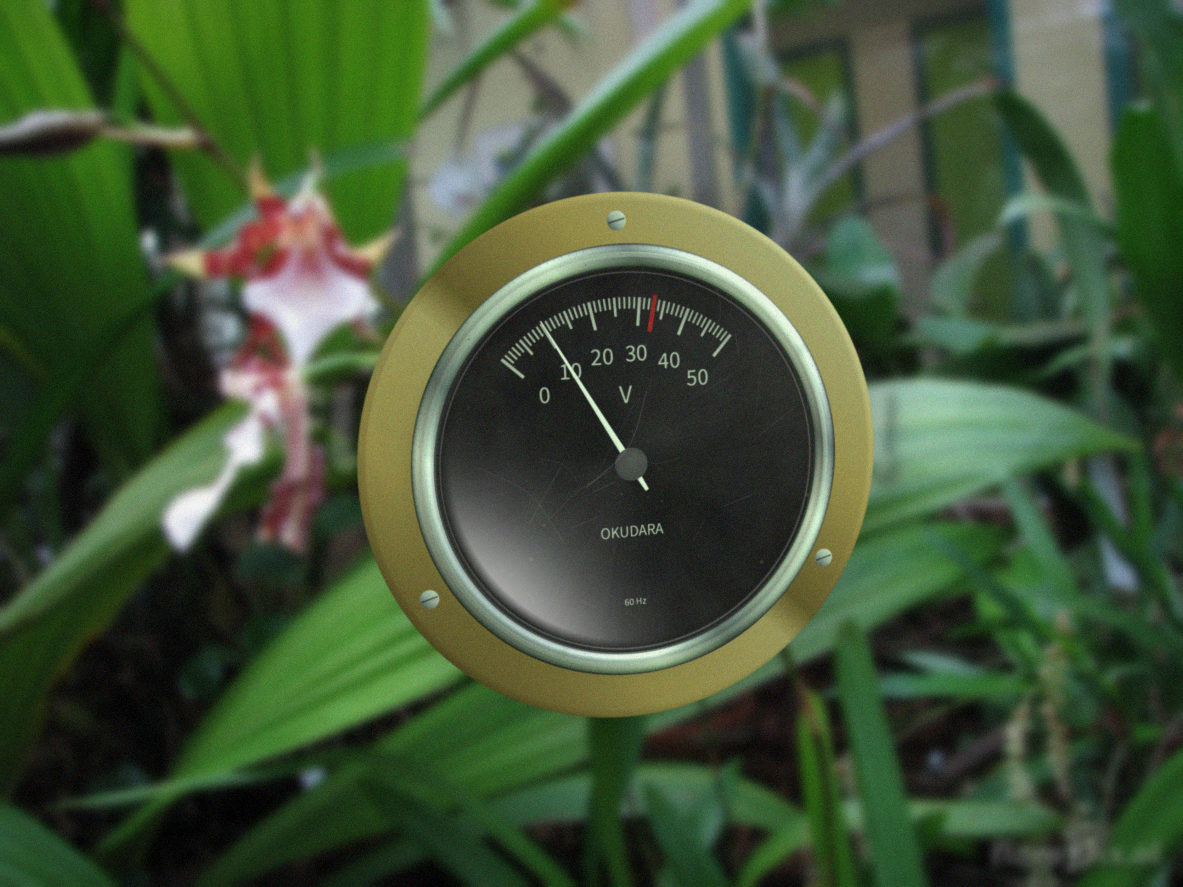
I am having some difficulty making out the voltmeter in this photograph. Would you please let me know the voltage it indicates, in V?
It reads 10 V
